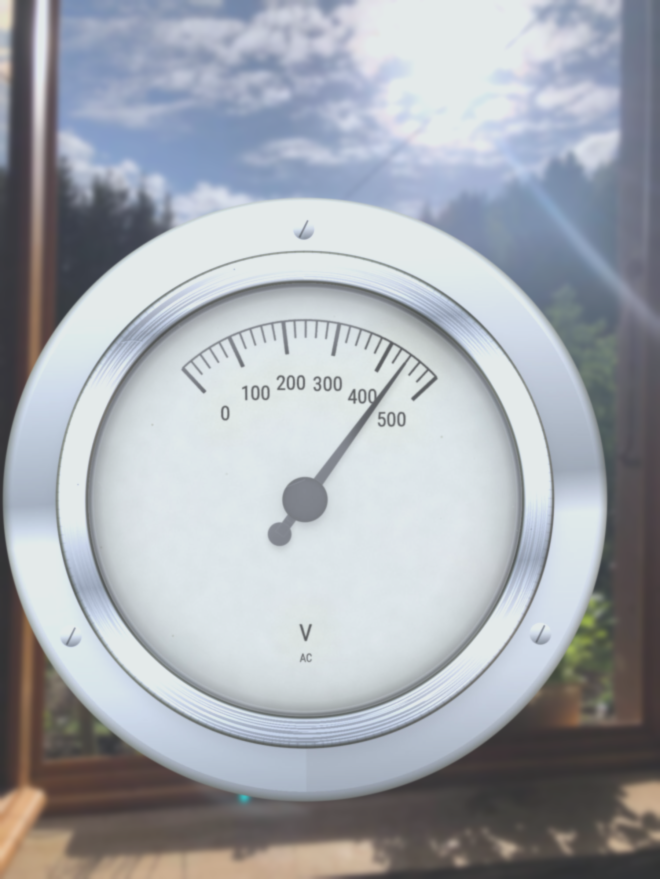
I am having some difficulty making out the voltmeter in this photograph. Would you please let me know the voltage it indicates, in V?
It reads 440 V
